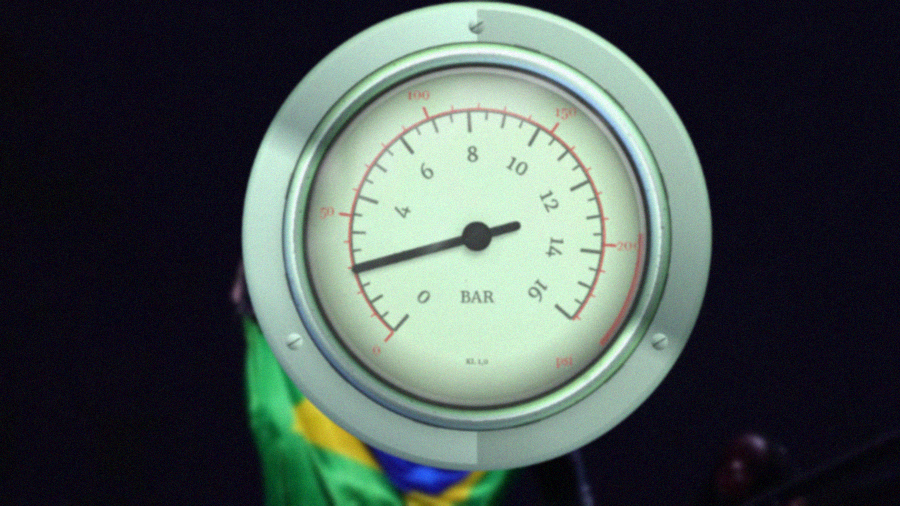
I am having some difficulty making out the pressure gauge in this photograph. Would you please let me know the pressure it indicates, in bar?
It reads 2 bar
